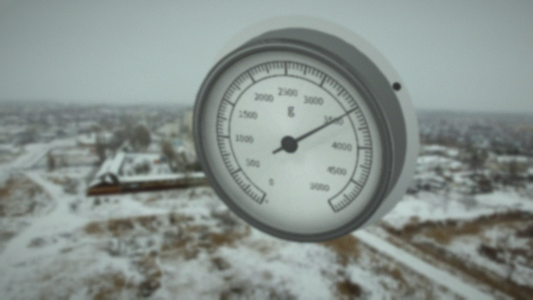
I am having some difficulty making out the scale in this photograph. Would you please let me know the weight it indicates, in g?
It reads 3500 g
